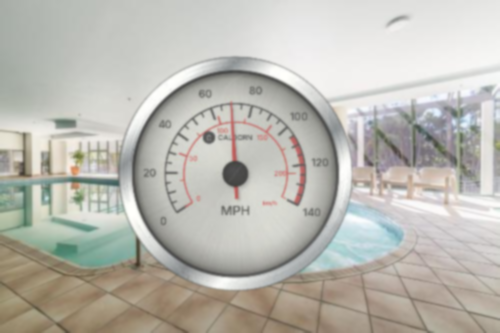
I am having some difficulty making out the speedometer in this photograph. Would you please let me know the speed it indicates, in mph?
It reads 70 mph
